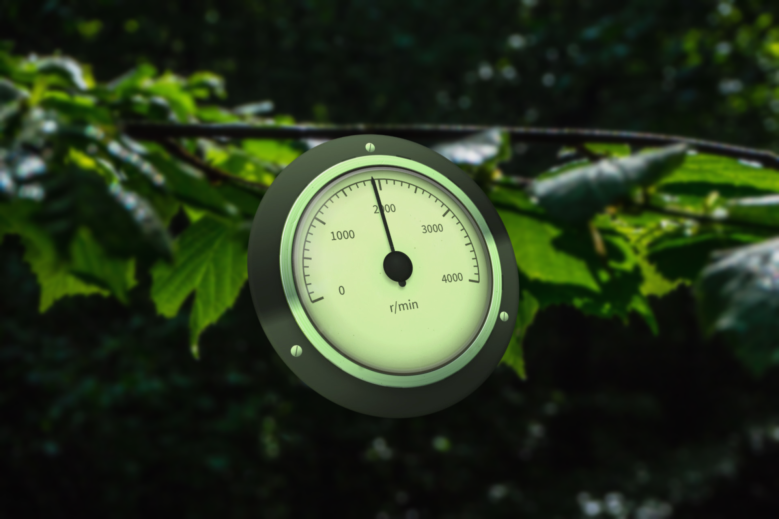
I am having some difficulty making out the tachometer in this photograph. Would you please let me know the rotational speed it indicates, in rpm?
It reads 1900 rpm
